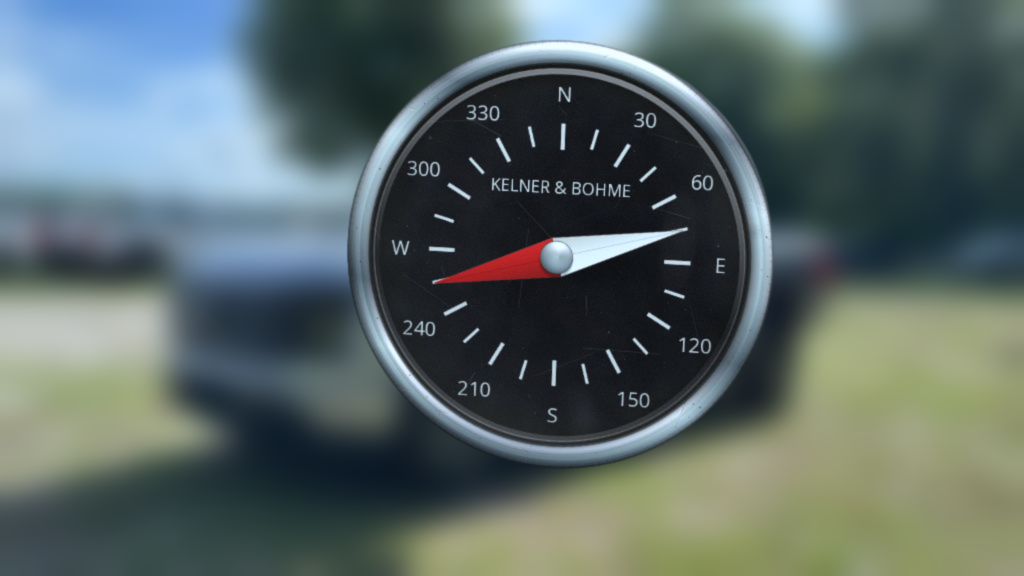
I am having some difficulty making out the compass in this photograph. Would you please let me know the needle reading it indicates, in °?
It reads 255 °
